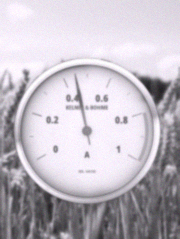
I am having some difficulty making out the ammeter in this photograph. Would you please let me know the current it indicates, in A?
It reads 0.45 A
